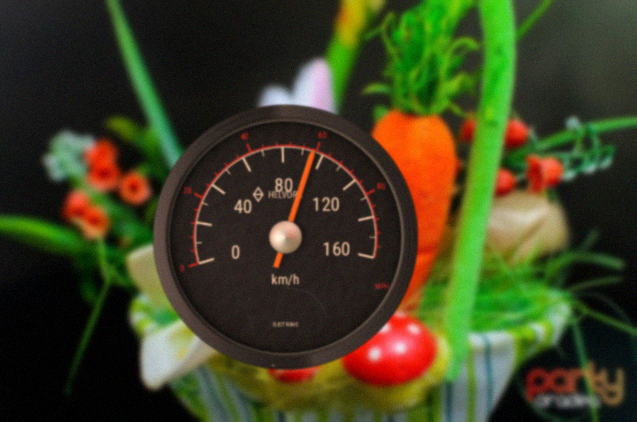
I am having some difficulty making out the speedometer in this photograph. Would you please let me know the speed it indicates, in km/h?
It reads 95 km/h
